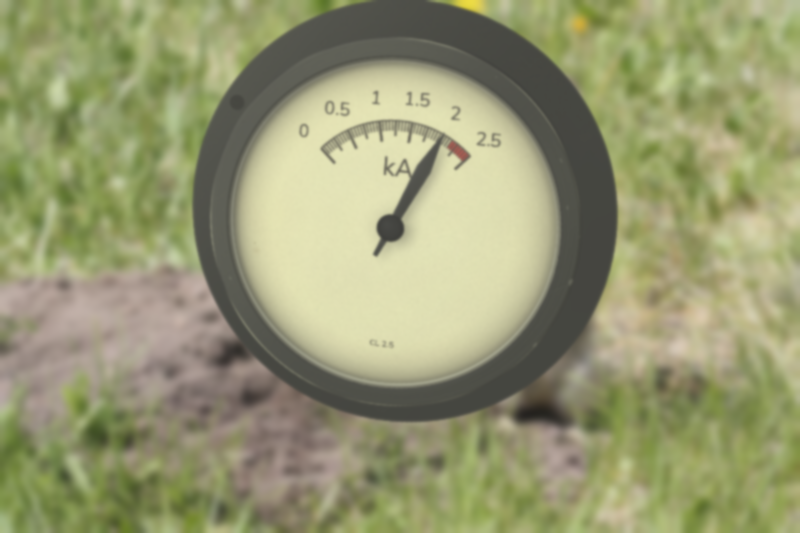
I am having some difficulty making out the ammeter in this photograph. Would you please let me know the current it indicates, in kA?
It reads 2 kA
